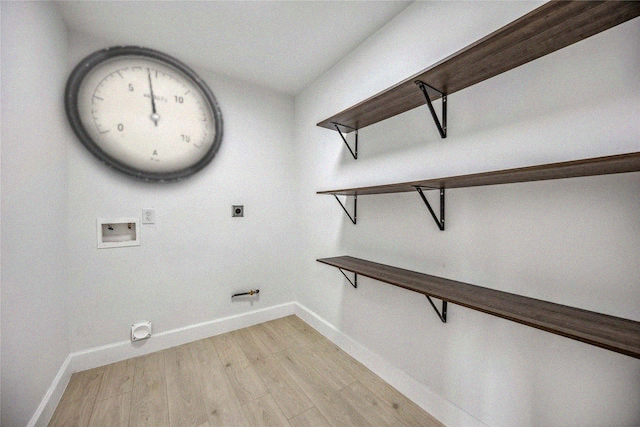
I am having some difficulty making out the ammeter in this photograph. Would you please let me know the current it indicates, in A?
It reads 7 A
